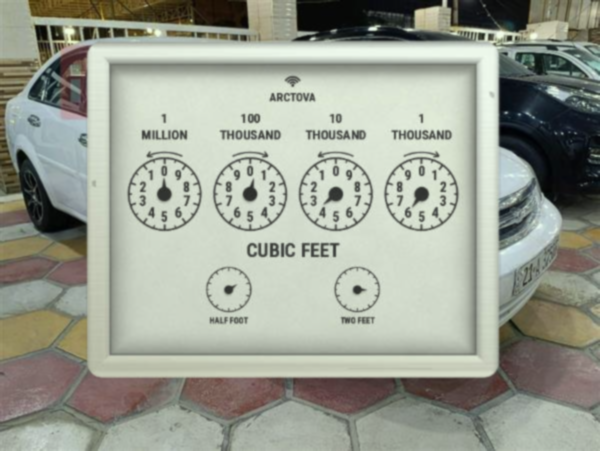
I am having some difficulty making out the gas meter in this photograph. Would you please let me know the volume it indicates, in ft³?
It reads 3600 ft³
